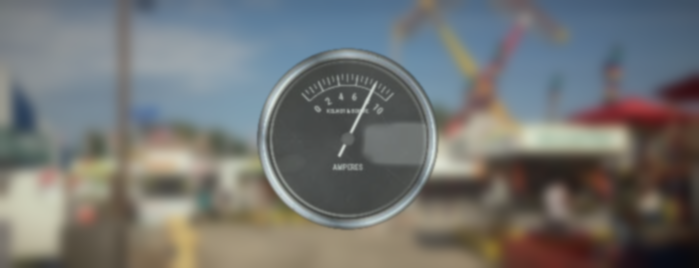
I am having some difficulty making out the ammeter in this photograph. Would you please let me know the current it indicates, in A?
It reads 8 A
